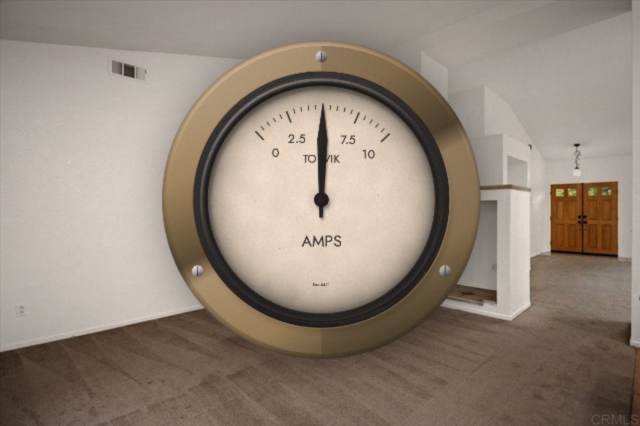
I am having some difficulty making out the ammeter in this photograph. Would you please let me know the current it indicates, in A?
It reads 5 A
